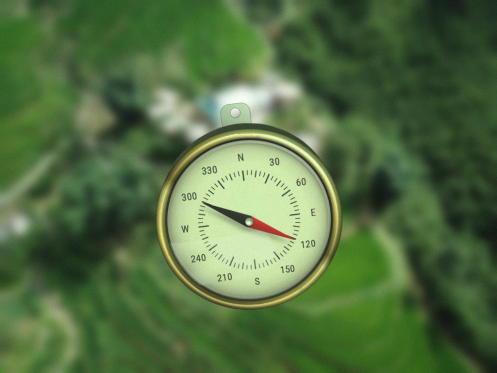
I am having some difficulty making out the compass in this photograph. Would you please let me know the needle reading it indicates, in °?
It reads 120 °
